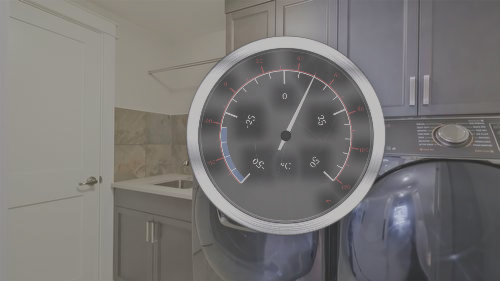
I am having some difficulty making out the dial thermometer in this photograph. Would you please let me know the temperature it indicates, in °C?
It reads 10 °C
